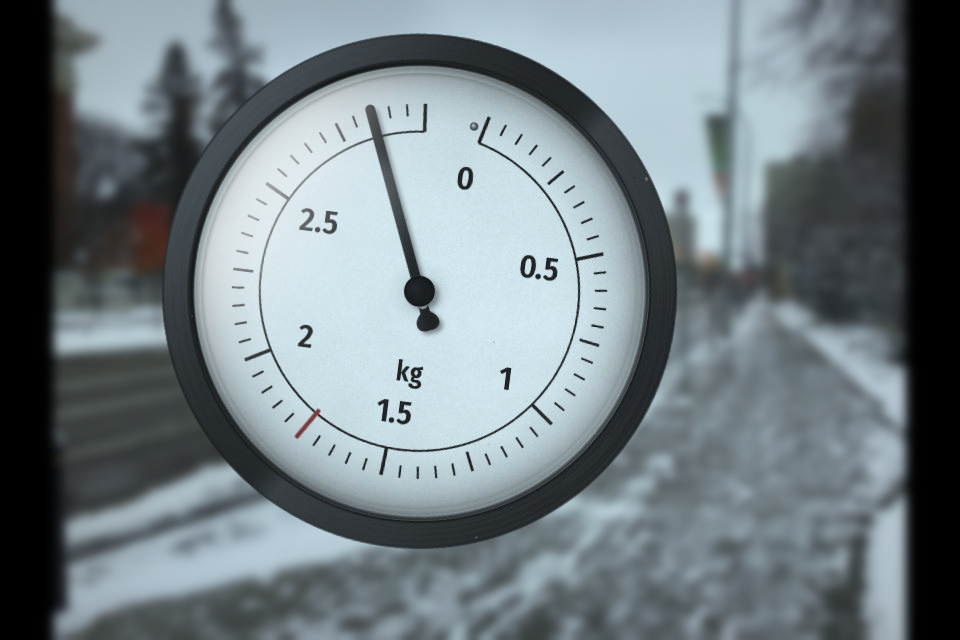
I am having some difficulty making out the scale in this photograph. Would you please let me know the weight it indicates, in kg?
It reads 2.85 kg
